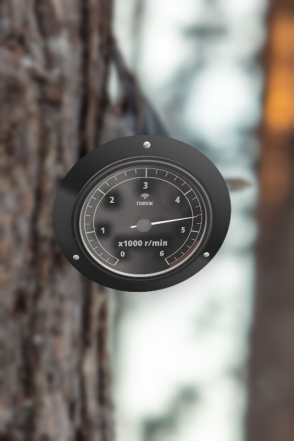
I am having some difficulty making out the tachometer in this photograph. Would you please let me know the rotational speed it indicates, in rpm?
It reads 4600 rpm
